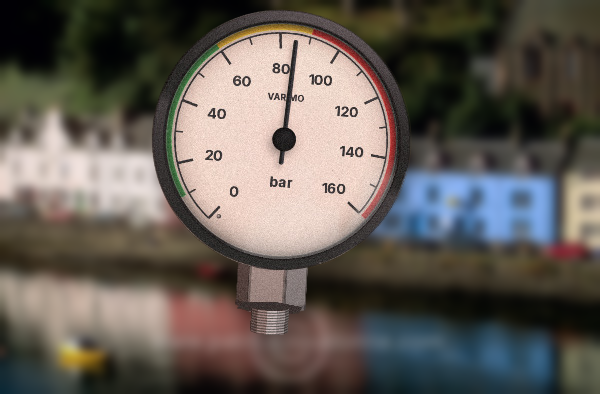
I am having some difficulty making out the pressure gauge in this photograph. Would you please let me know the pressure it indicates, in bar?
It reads 85 bar
